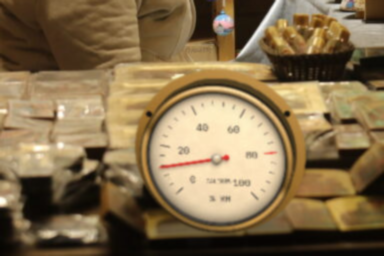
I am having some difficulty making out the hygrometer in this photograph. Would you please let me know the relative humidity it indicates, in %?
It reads 12 %
